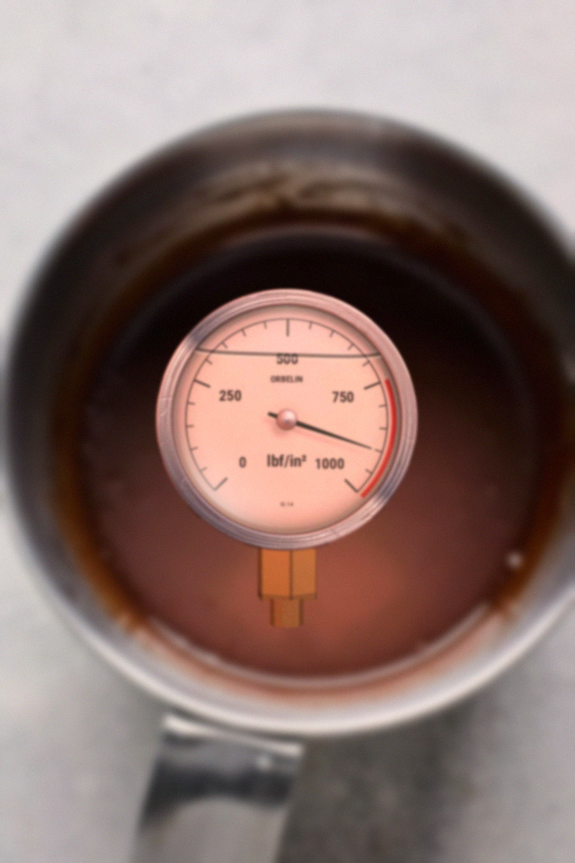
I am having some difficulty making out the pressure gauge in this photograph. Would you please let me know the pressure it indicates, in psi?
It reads 900 psi
